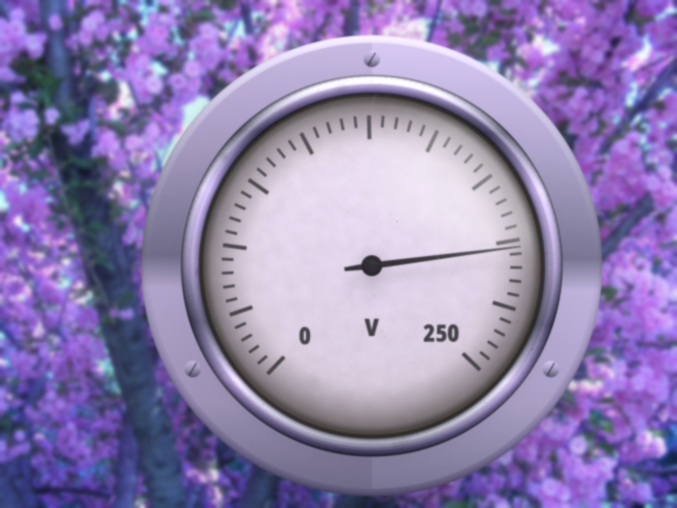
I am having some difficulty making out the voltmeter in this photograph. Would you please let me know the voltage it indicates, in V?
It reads 202.5 V
